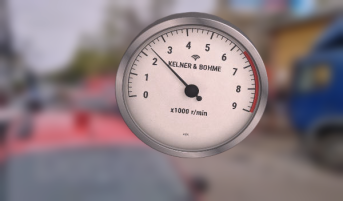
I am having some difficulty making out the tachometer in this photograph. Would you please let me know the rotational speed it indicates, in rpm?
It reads 2400 rpm
